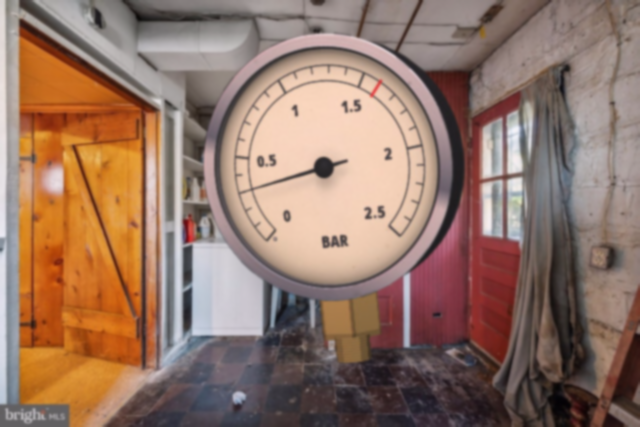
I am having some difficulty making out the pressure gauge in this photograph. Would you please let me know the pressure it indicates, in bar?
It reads 0.3 bar
